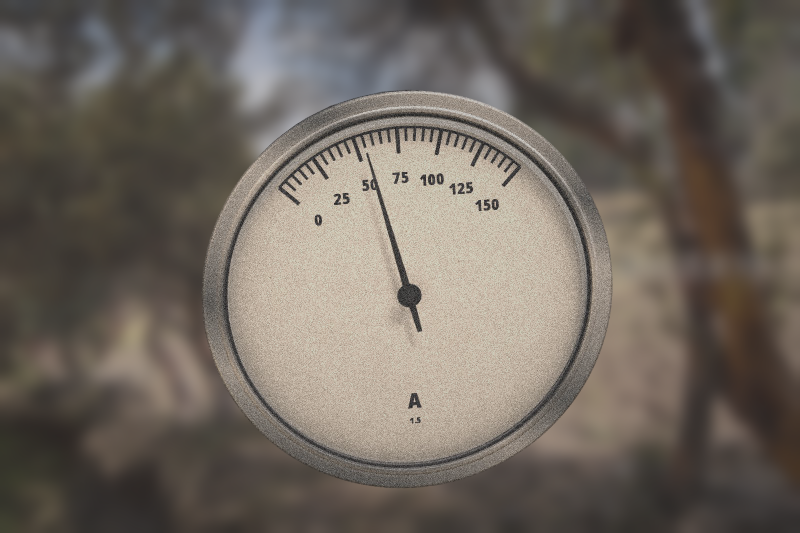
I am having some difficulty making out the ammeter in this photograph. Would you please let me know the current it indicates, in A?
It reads 55 A
